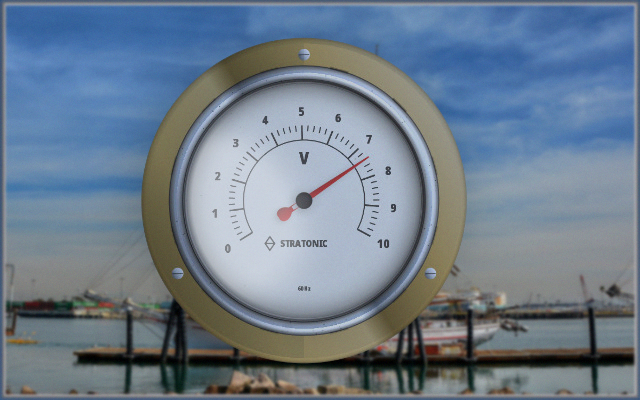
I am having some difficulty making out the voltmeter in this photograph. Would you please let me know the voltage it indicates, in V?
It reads 7.4 V
